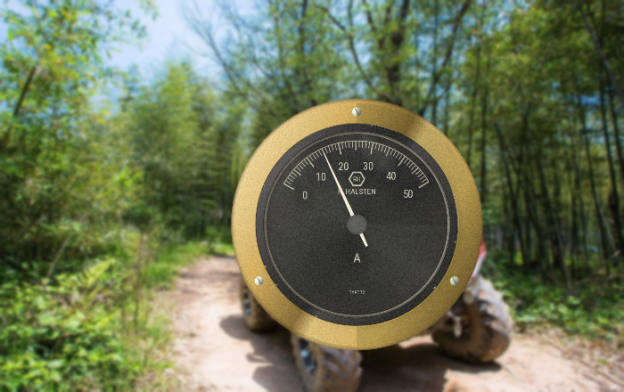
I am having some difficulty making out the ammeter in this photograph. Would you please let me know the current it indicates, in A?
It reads 15 A
